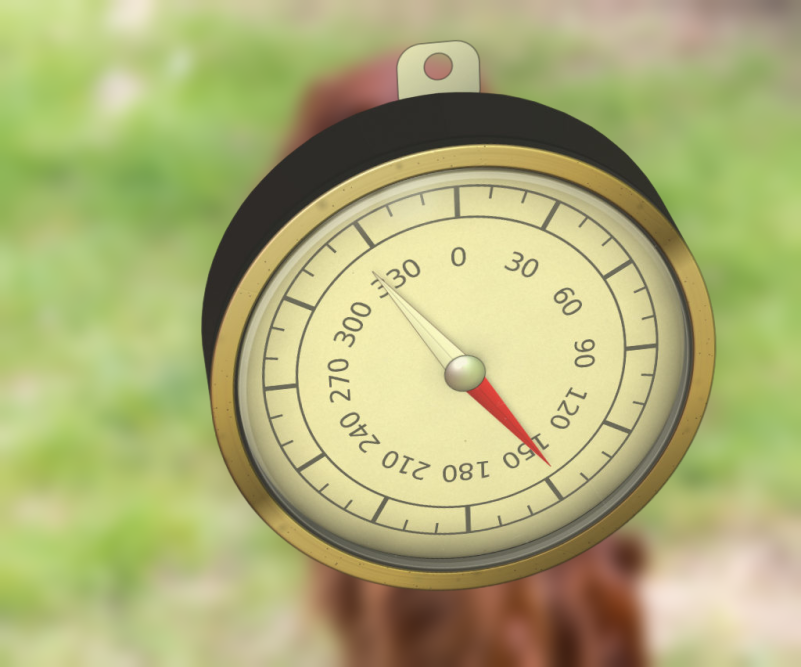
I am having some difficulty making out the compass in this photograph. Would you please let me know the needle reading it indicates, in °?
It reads 145 °
